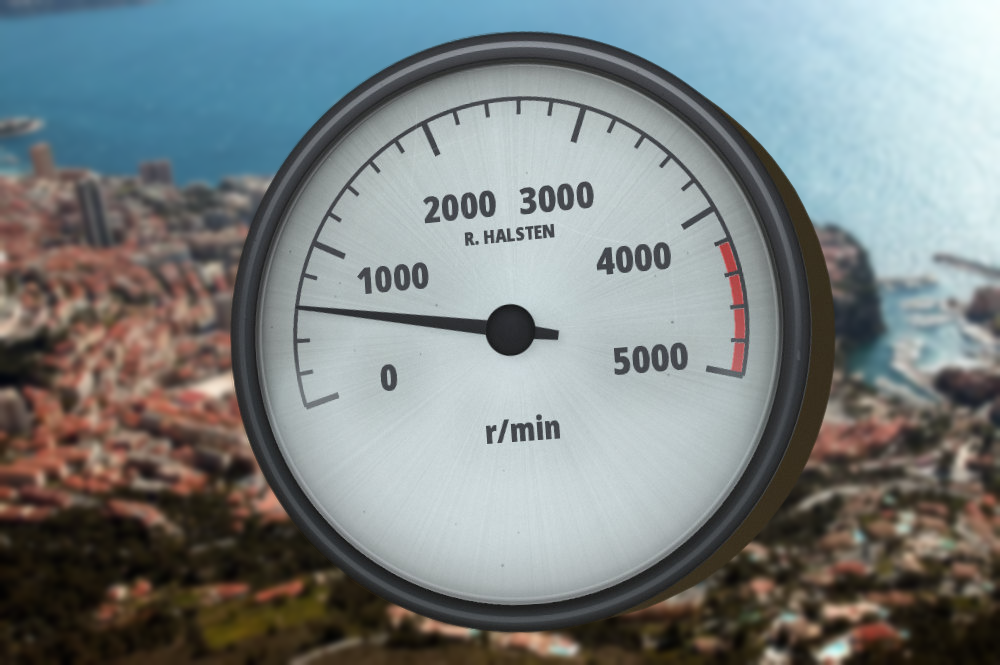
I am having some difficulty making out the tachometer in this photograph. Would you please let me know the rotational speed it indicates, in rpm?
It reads 600 rpm
